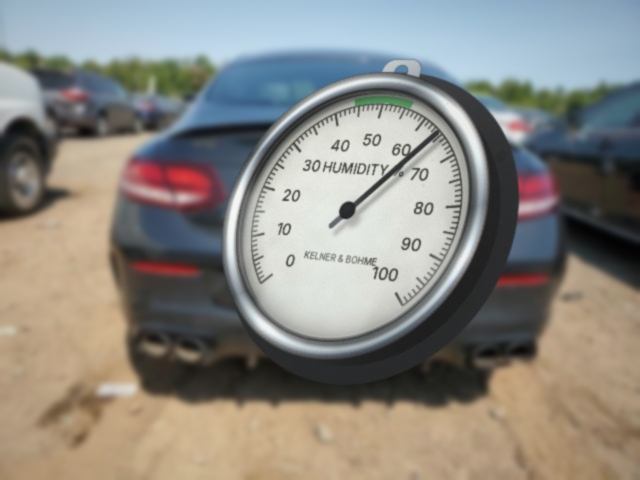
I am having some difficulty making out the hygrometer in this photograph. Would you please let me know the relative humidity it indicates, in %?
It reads 65 %
